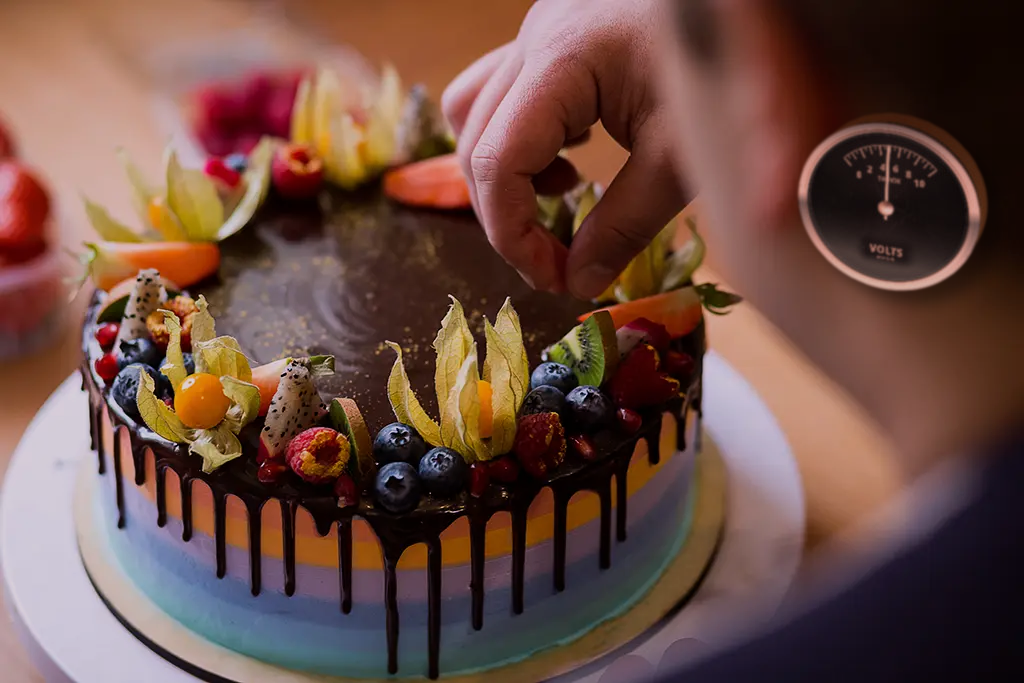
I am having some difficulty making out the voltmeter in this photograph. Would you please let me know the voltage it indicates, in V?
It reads 5 V
